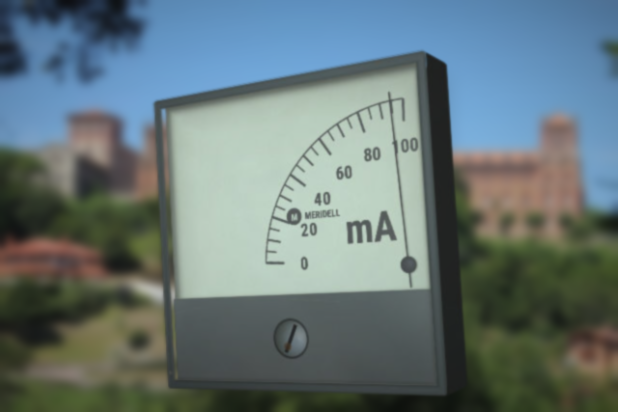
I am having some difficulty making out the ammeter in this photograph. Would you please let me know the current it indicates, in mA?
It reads 95 mA
